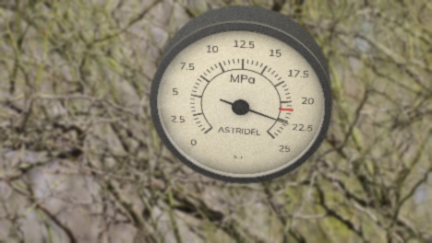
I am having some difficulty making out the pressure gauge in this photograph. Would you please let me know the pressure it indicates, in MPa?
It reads 22.5 MPa
